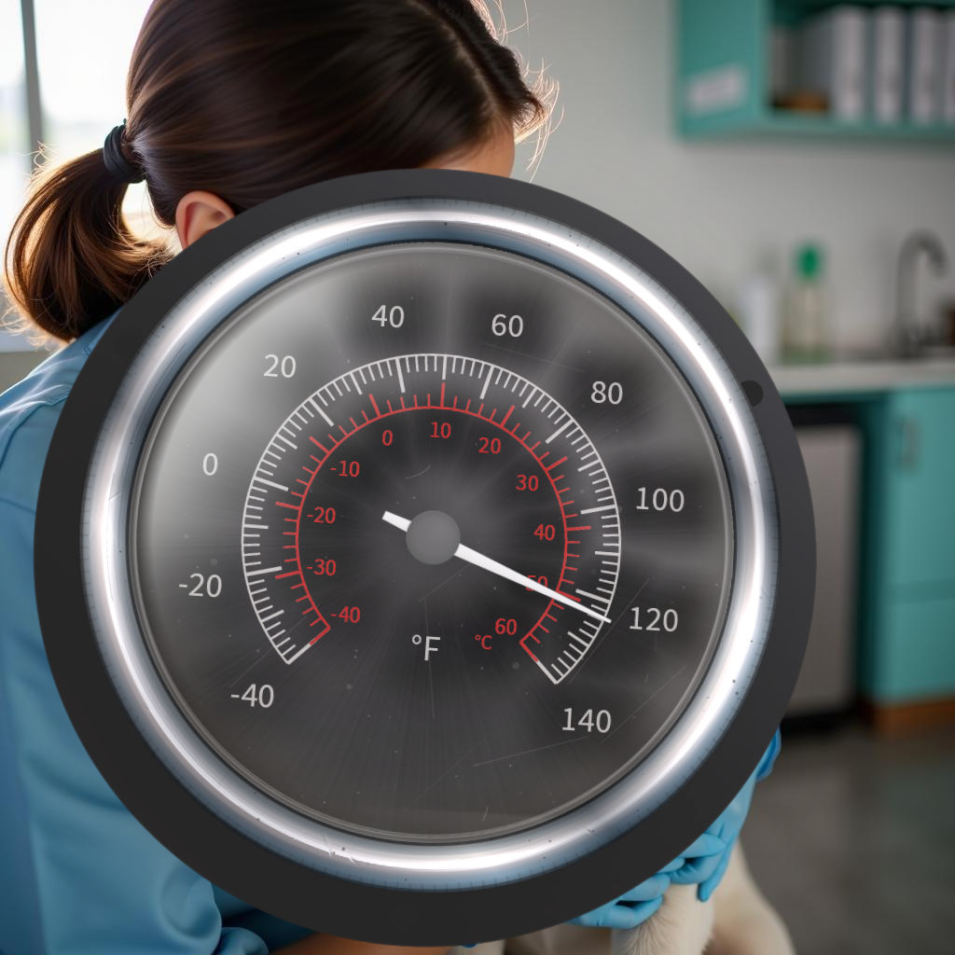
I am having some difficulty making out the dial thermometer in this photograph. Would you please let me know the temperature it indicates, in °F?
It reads 124 °F
